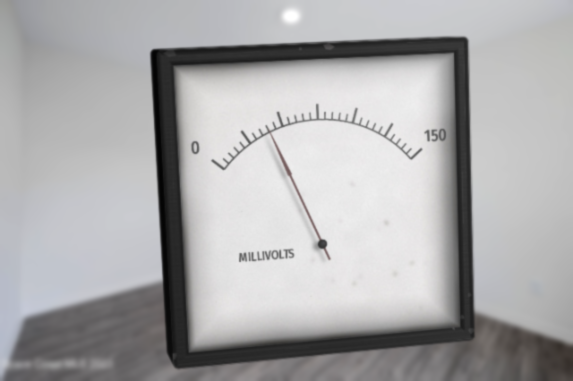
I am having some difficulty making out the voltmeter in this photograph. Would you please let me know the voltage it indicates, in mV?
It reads 40 mV
